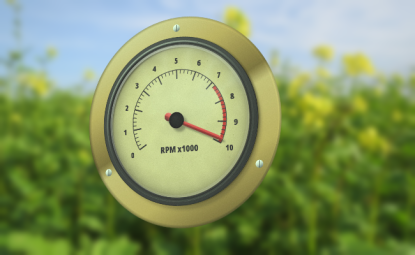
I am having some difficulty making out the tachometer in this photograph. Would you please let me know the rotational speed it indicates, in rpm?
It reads 9800 rpm
